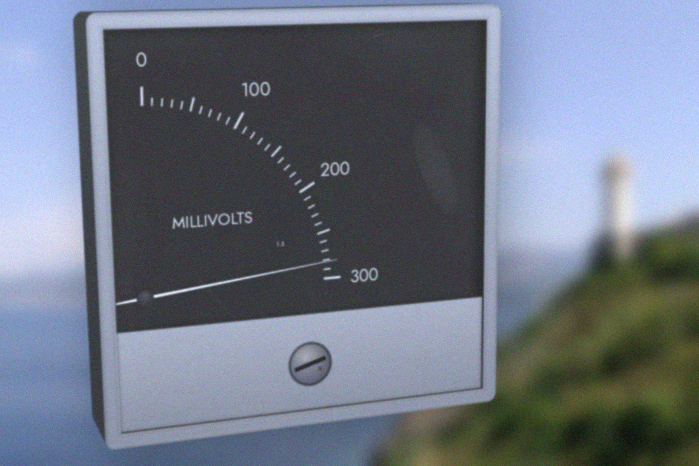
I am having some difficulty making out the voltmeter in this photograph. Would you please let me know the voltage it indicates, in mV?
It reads 280 mV
